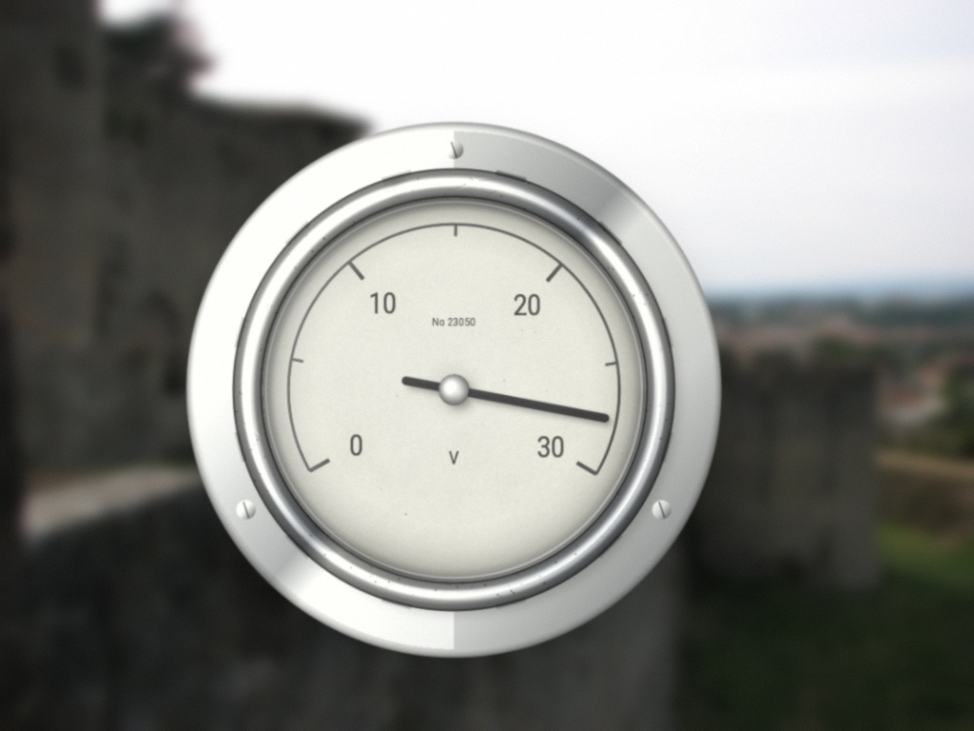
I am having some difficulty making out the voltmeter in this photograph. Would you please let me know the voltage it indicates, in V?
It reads 27.5 V
